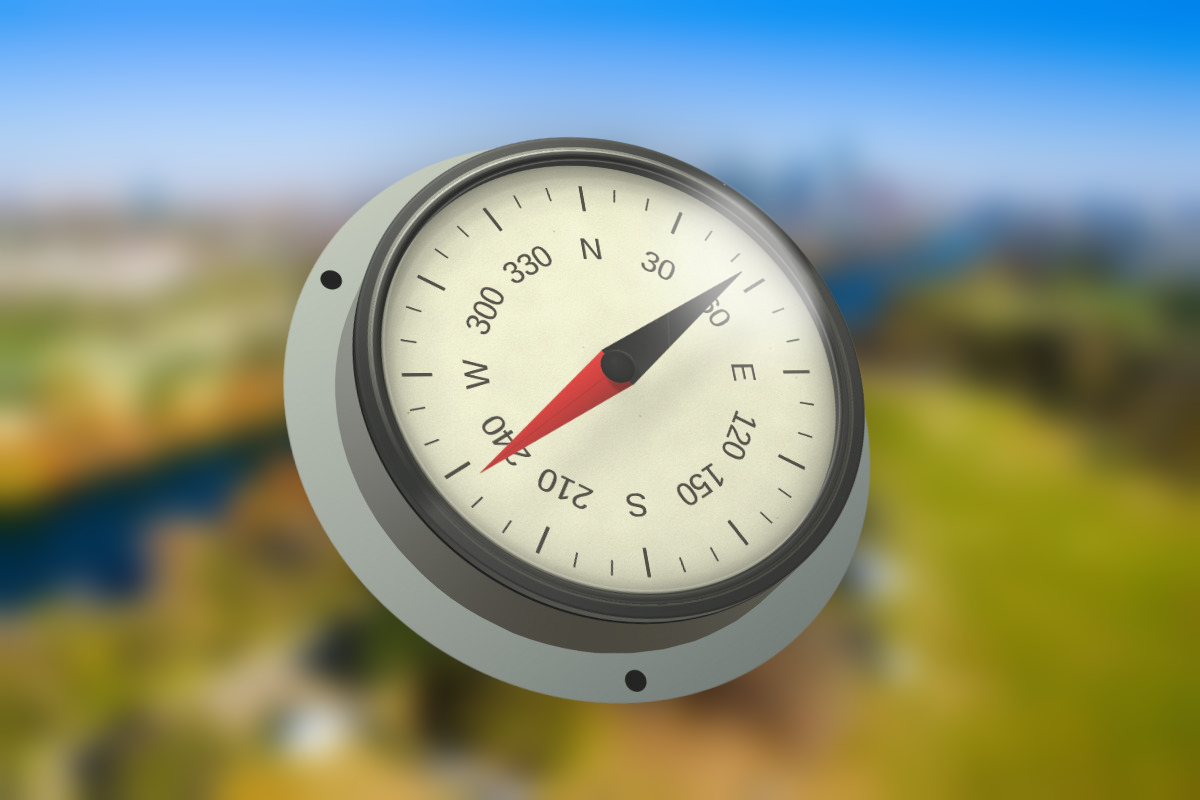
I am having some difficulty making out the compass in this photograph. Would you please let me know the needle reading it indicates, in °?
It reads 235 °
